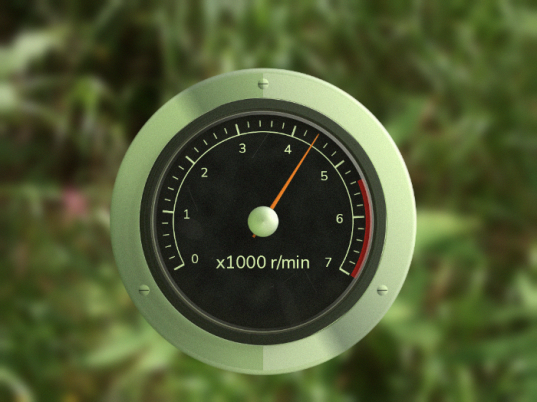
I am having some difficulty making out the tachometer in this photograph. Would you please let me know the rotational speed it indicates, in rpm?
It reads 4400 rpm
